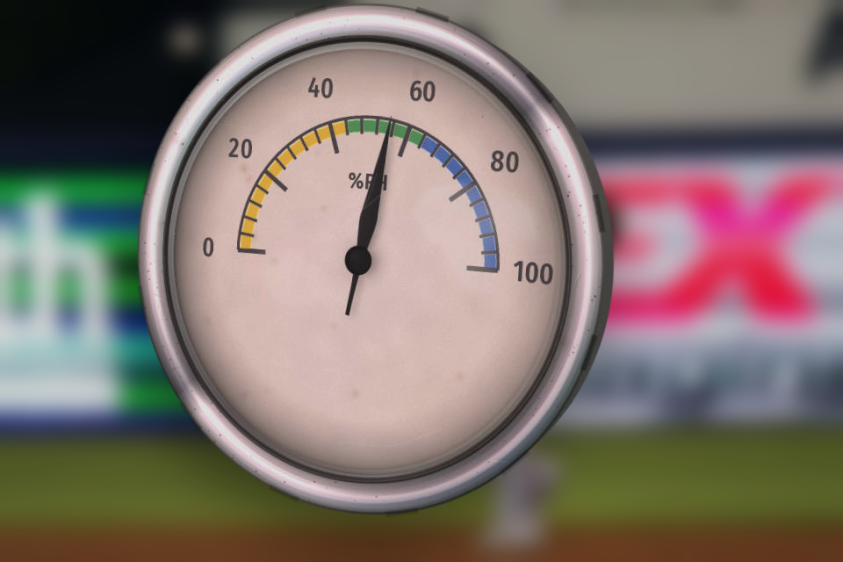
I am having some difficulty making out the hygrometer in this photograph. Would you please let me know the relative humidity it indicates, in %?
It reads 56 %
